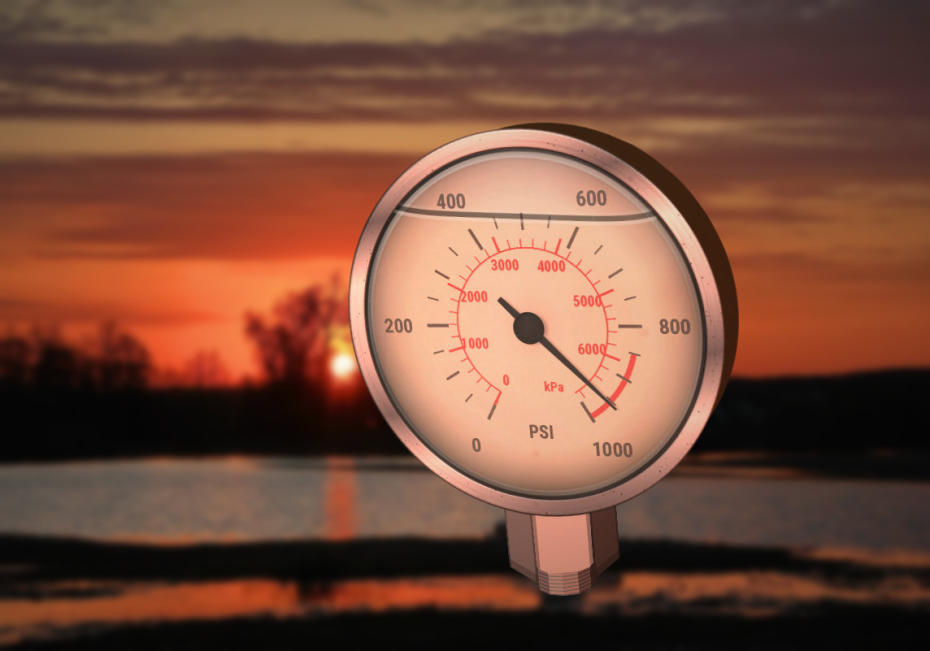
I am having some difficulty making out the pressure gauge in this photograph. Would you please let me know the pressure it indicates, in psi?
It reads 950 psi
